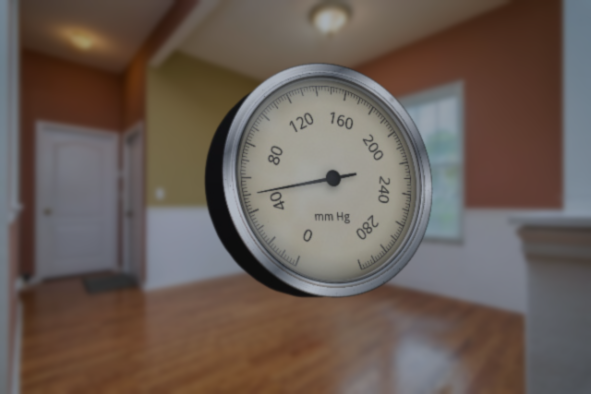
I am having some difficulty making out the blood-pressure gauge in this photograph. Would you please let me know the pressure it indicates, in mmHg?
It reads 50 mmHg
